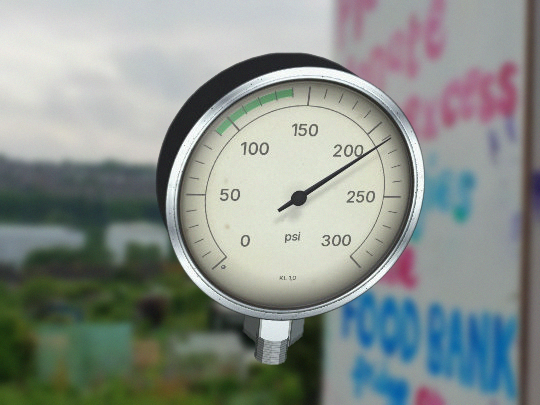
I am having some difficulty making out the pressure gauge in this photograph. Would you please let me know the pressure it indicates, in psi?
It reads 210 psi
